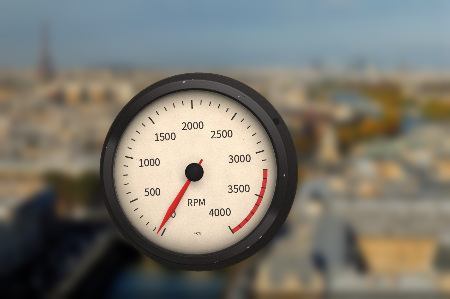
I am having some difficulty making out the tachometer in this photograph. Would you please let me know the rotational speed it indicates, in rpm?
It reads 50 rpm
